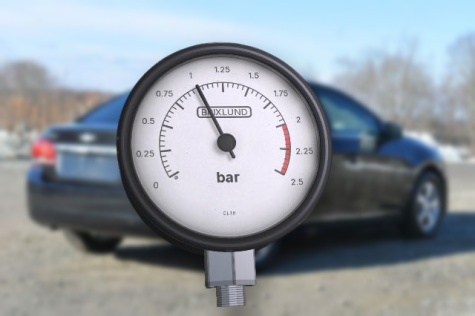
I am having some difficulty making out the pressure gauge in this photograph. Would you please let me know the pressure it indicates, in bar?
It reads 1 bar
